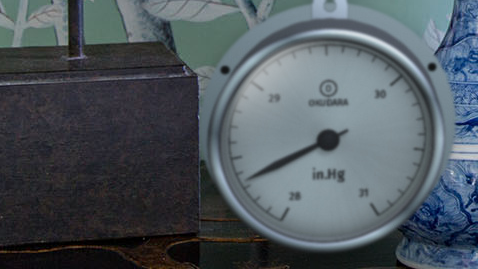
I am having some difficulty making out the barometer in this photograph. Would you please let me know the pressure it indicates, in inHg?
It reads 28.35 inHg
